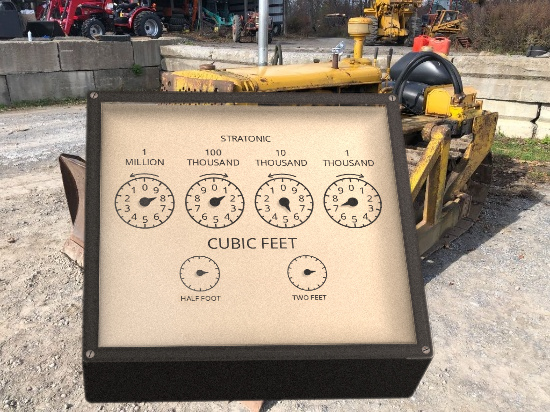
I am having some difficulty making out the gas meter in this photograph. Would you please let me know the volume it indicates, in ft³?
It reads 815700 ft³
